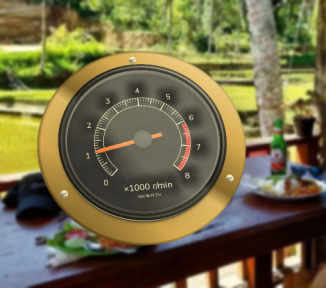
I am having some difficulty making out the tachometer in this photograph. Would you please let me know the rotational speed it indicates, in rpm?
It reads 1000 rpm
